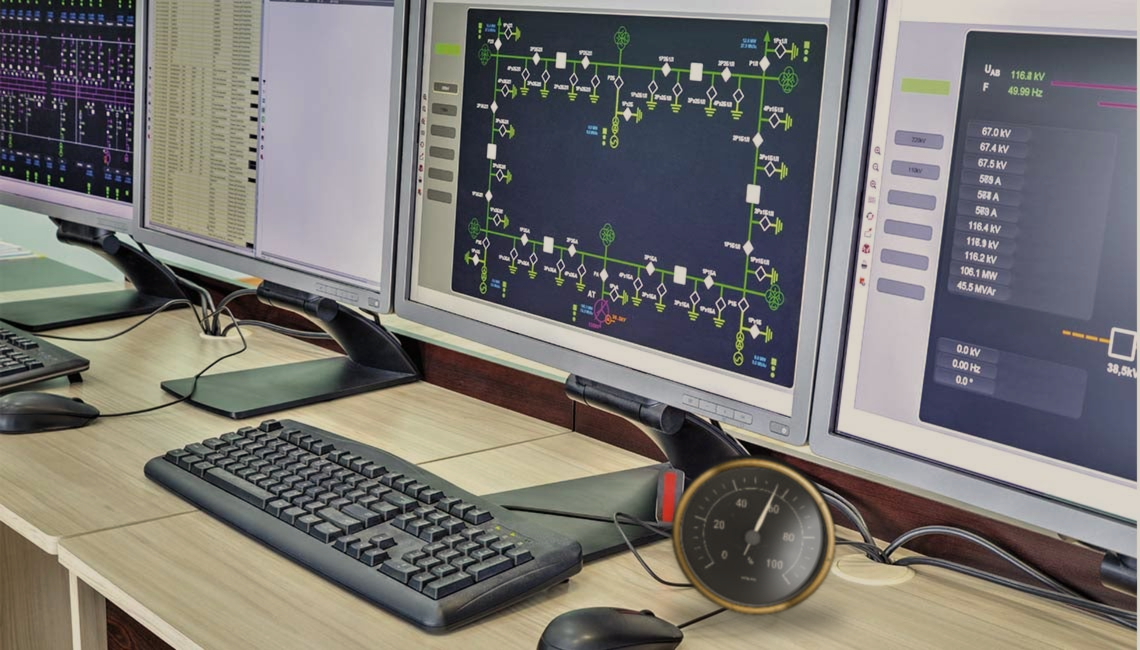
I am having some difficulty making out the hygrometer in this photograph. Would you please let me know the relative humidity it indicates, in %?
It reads 56 %
